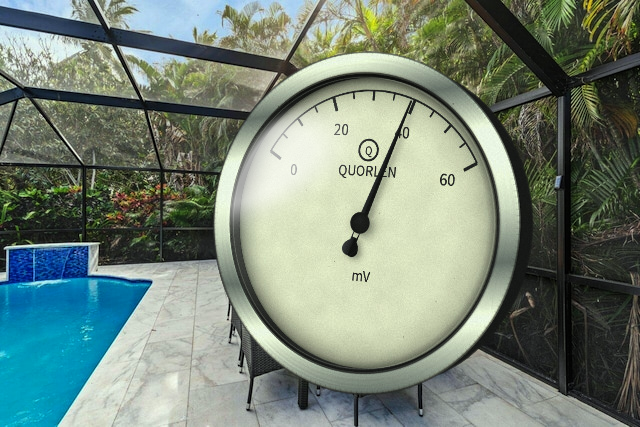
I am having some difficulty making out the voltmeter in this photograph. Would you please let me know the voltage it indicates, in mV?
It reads 40 mV
